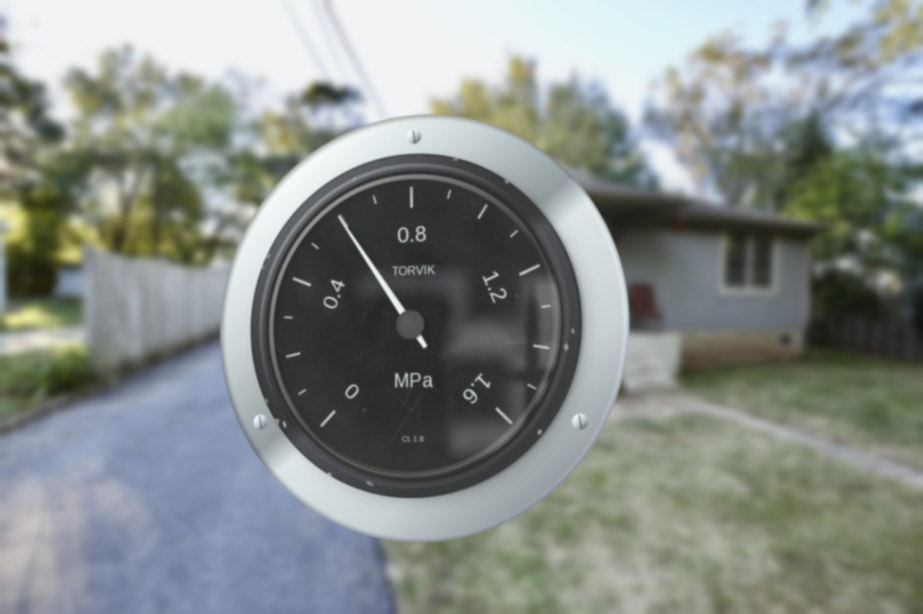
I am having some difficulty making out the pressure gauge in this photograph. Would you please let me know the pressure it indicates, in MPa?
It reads 0.6 MPa
